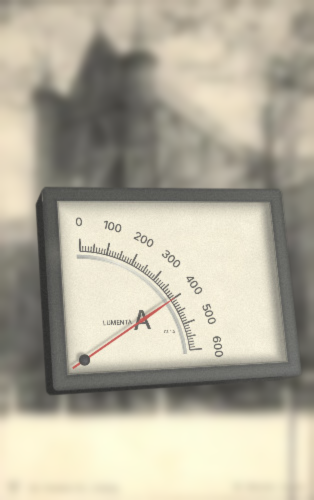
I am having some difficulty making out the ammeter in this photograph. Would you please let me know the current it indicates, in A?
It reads 400 A
